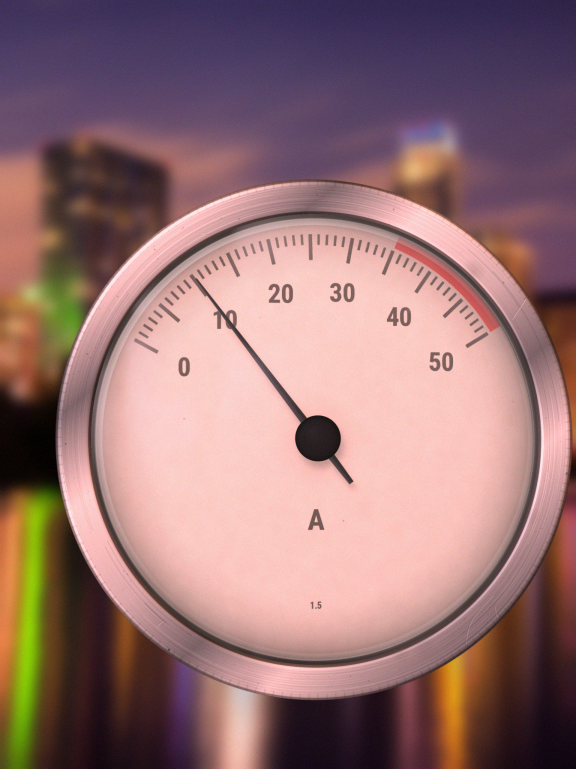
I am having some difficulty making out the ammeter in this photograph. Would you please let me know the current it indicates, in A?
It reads 10 A
